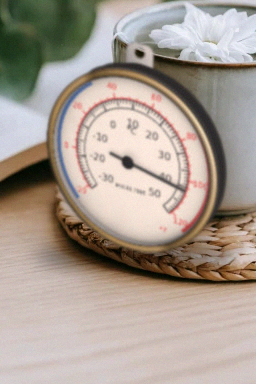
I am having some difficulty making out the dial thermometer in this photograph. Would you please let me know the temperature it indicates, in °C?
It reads 40 °C
